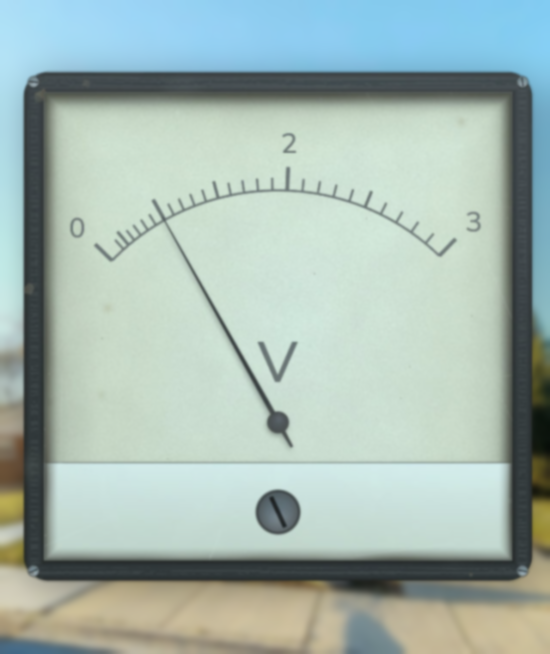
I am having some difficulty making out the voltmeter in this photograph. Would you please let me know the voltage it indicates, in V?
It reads 1 V
